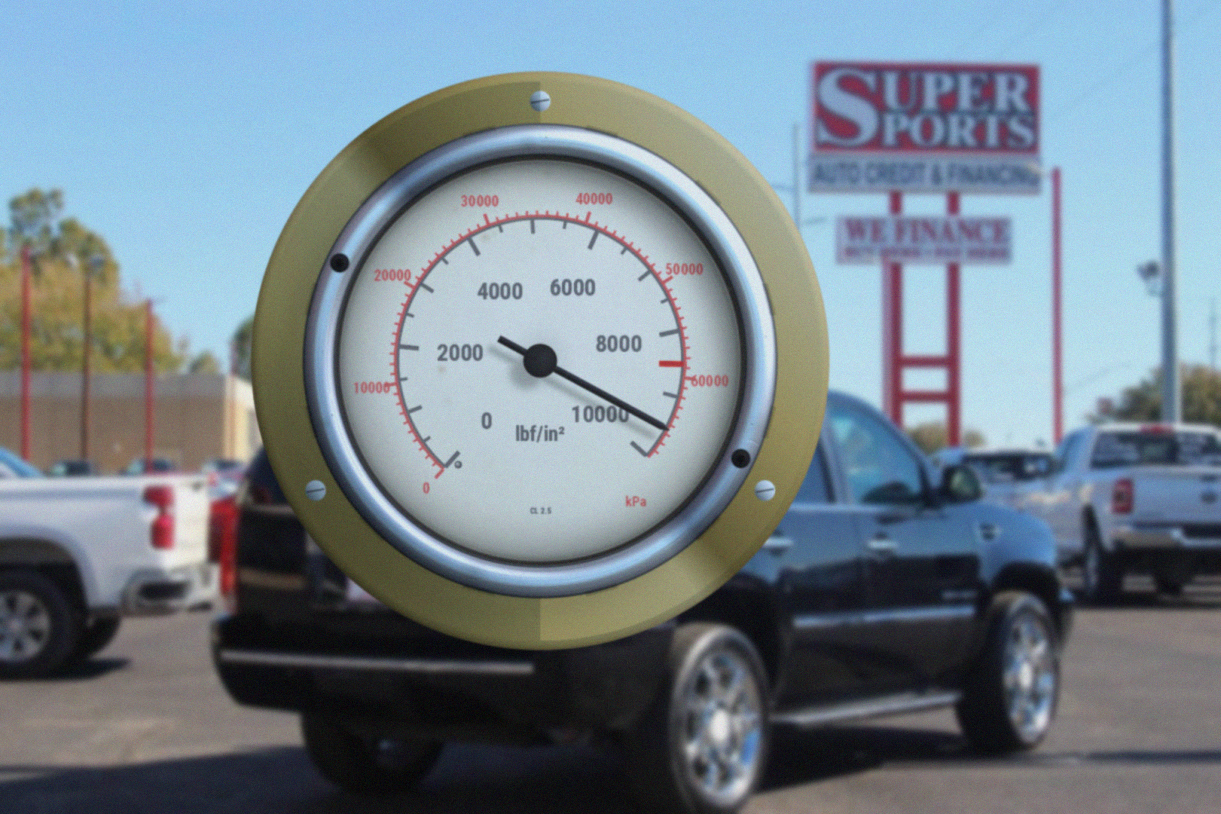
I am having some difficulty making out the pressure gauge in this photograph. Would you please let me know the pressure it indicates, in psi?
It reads 9500 psi
